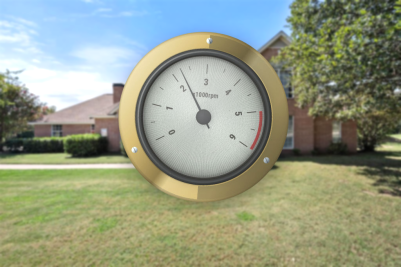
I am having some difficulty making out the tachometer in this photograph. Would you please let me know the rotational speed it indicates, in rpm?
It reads 2250 rpm
